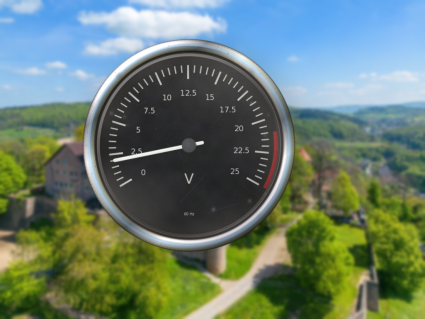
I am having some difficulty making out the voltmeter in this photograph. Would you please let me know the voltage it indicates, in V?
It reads 2 V
